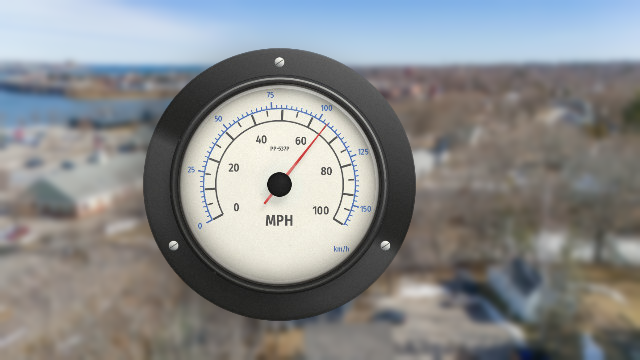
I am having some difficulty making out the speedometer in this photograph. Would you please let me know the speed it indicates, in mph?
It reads 65 mph
